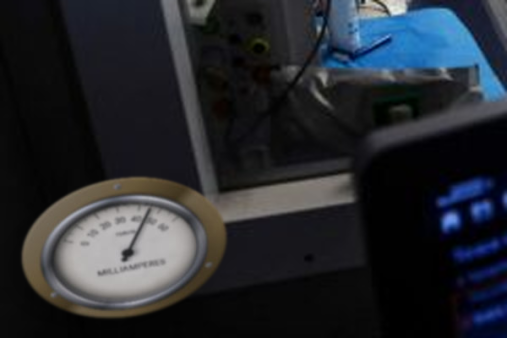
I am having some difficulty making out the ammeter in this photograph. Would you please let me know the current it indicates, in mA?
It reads 45 mA
